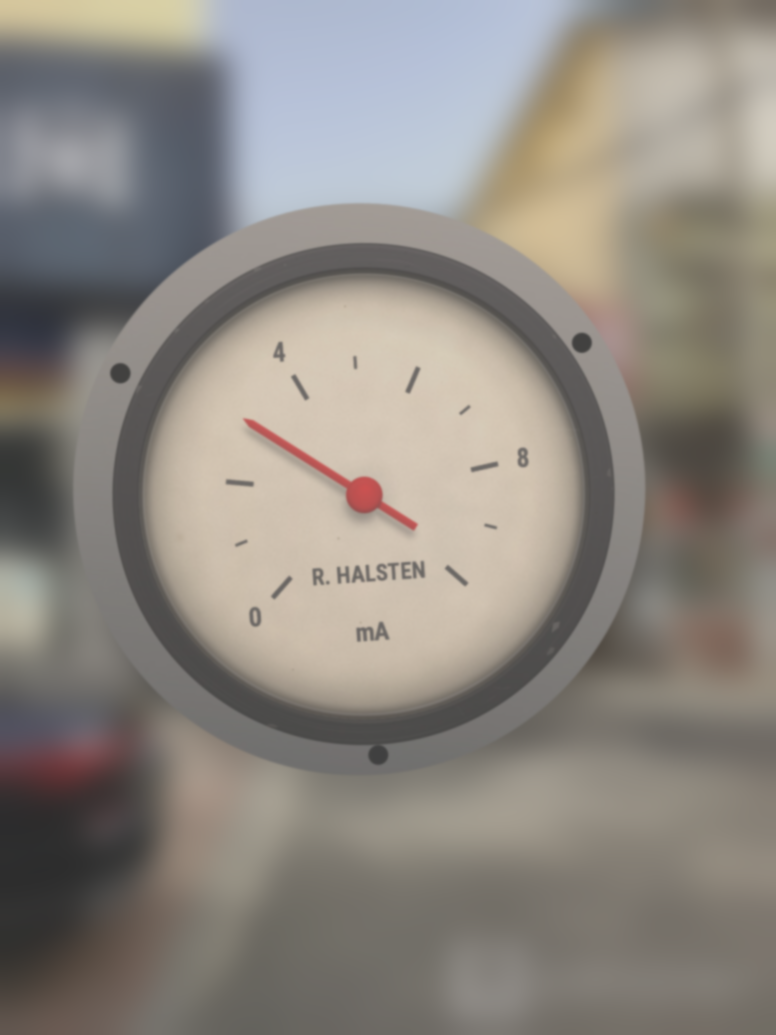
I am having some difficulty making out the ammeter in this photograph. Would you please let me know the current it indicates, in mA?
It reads 3 mA
